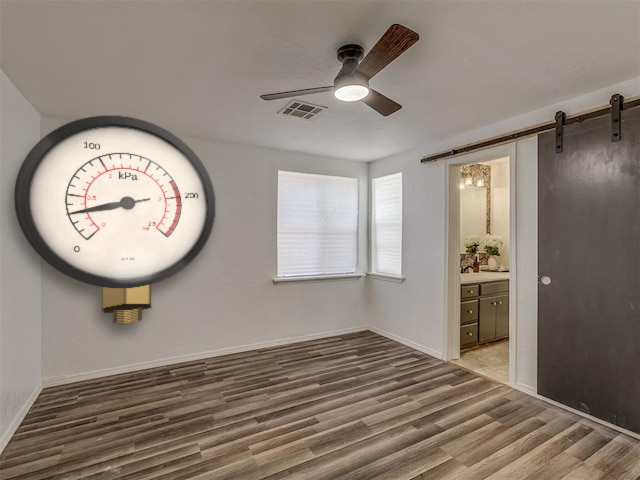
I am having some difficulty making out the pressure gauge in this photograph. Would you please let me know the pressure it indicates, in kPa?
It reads 30 kPa
